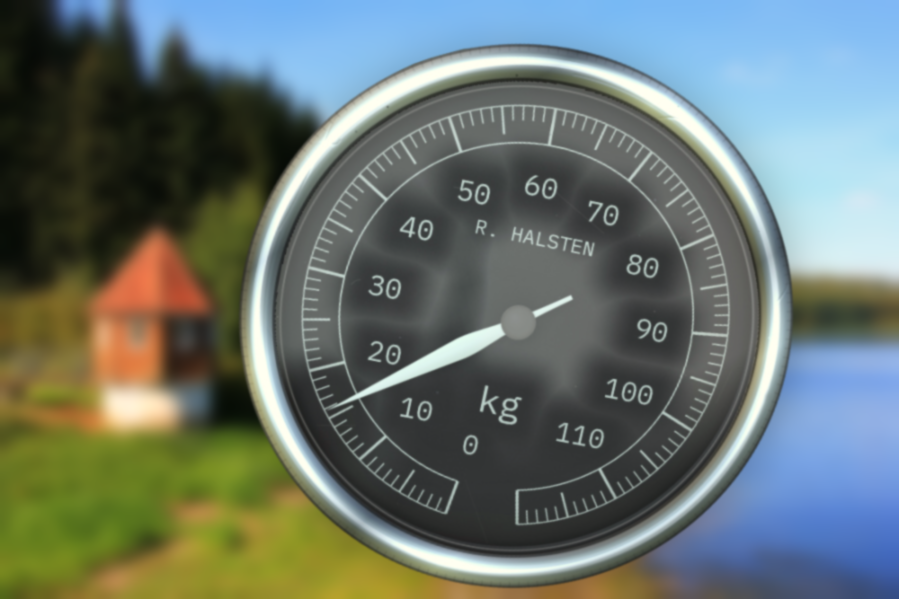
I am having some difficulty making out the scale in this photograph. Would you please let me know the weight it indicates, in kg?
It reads 16 kg
